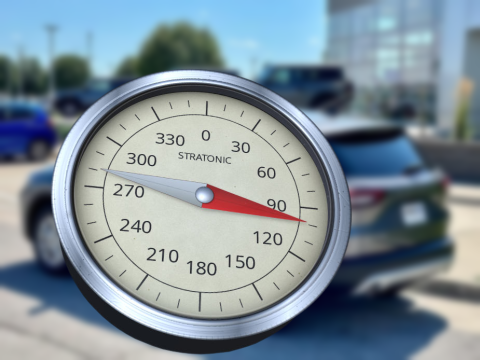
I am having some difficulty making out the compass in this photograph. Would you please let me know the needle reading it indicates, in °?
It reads 100 °
